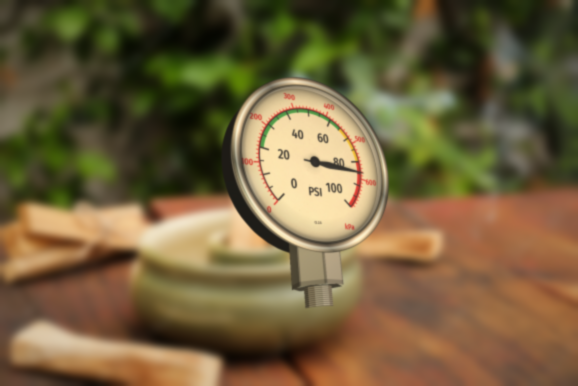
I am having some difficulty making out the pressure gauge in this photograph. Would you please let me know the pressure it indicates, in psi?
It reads 85 psi
